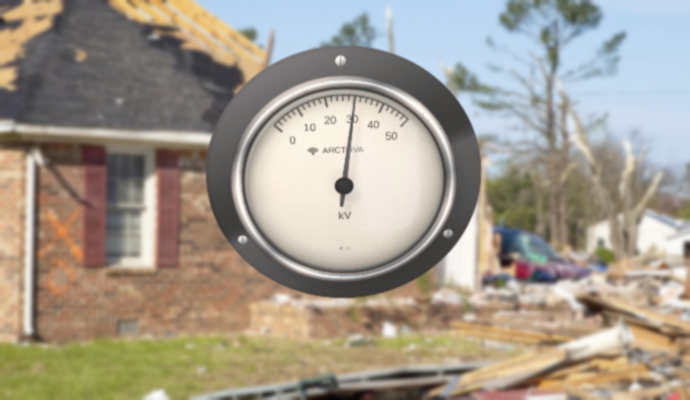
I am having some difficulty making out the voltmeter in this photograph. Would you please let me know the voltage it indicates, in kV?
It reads 30 kV
